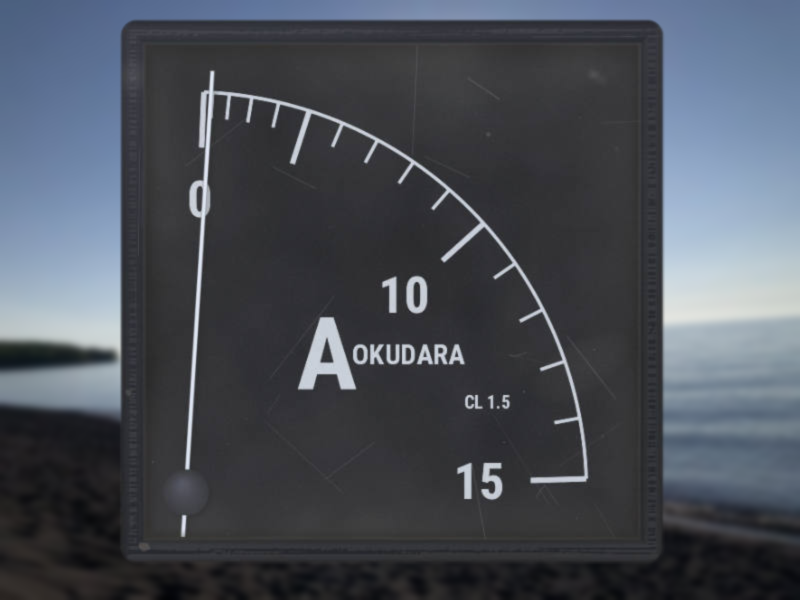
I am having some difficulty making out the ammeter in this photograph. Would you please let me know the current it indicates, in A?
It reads 1 A
